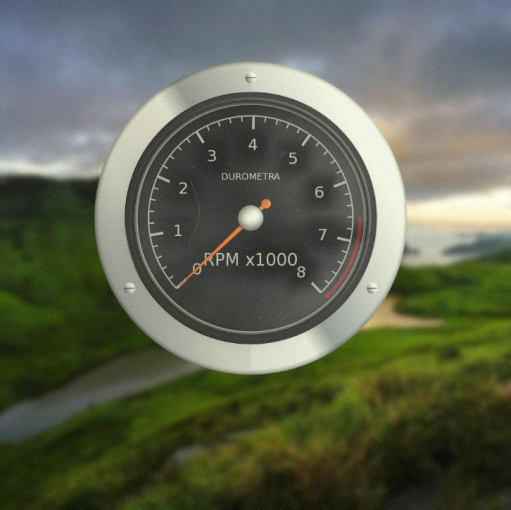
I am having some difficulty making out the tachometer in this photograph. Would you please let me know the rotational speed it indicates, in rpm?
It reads 0 rpm
